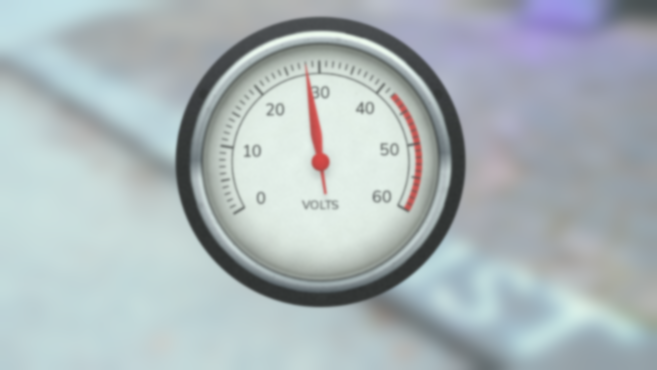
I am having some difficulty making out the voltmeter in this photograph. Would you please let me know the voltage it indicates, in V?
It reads 28 V
